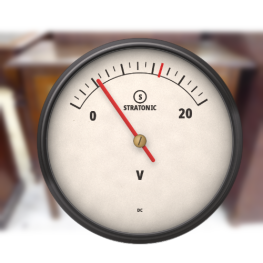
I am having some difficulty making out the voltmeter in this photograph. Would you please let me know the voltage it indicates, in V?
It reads 4.5 V
